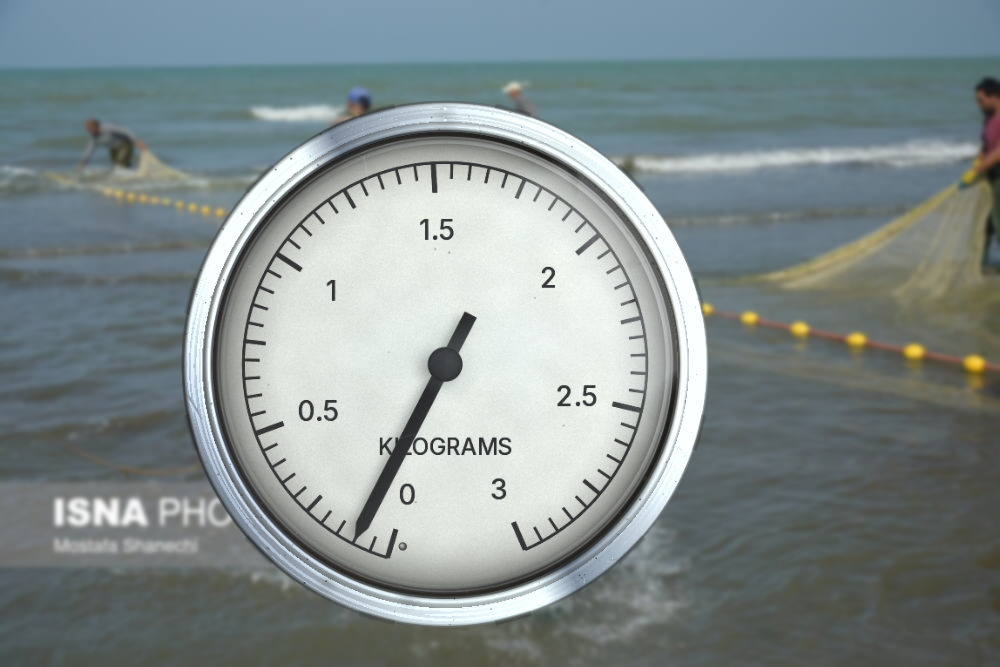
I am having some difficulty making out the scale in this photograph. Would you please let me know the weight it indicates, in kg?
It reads 0.1 kg
